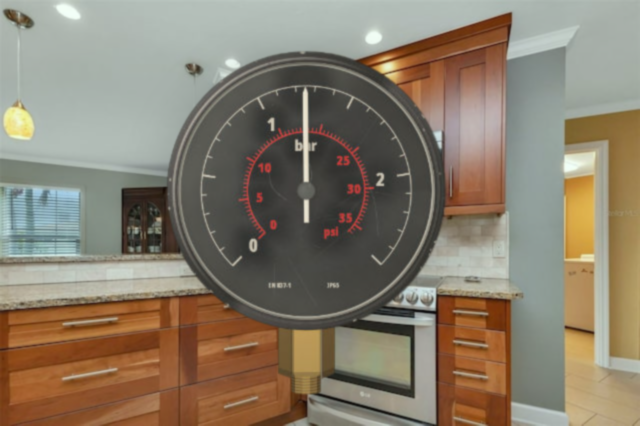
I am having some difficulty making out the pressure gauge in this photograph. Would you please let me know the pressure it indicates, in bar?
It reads 1.25 bar
